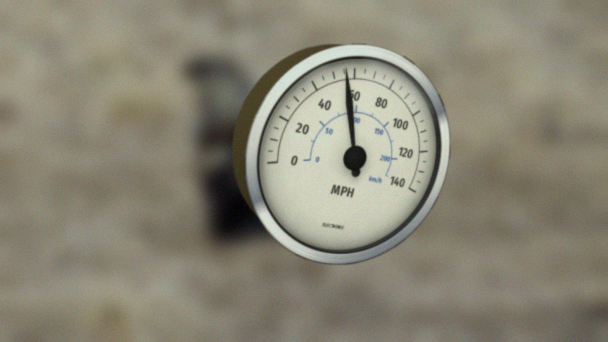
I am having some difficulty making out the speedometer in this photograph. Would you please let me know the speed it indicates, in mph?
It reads 55 mph
